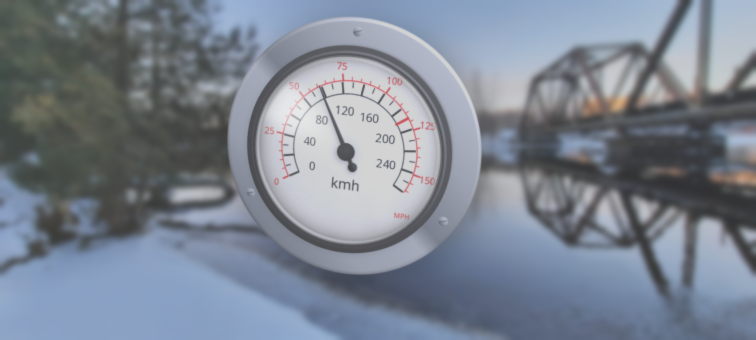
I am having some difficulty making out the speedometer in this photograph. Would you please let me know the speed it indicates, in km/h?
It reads 100 km/h
